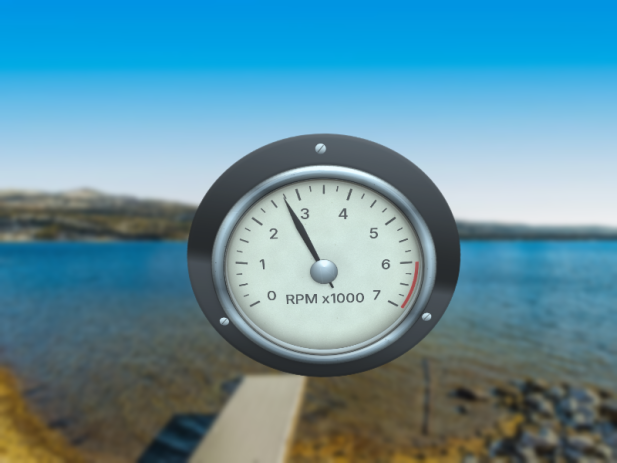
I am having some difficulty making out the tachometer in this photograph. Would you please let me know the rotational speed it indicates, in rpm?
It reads 2750 rpm
